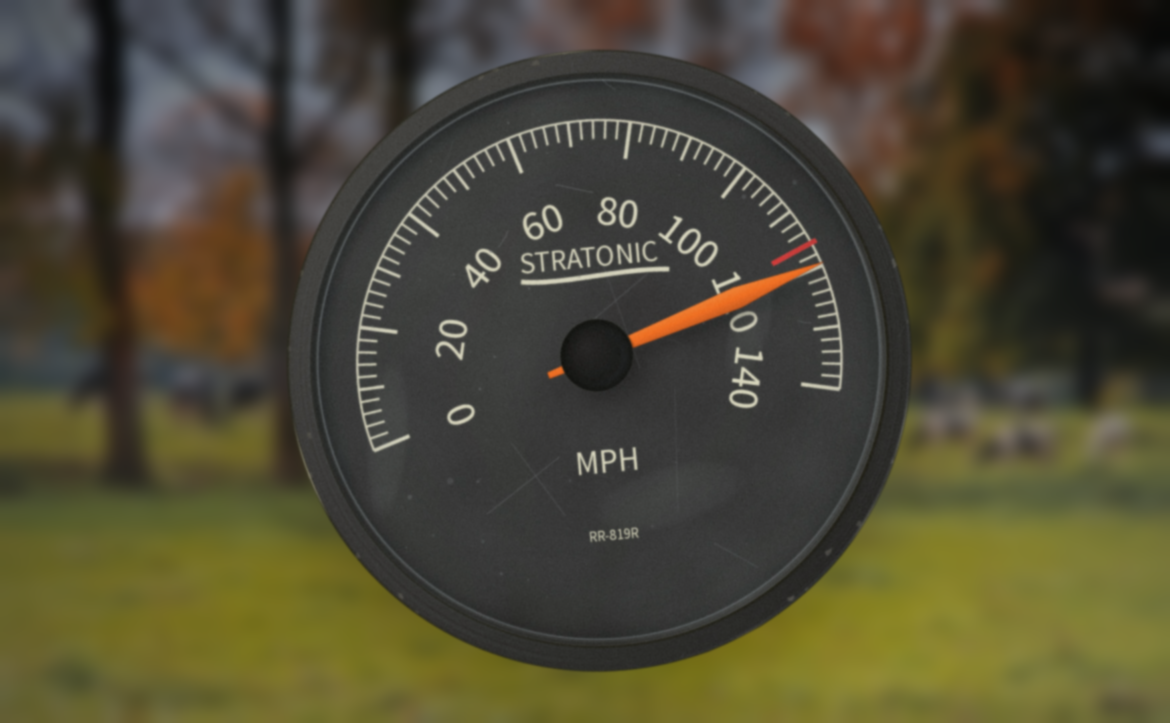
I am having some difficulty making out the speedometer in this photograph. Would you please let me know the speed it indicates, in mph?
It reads 120 mph
